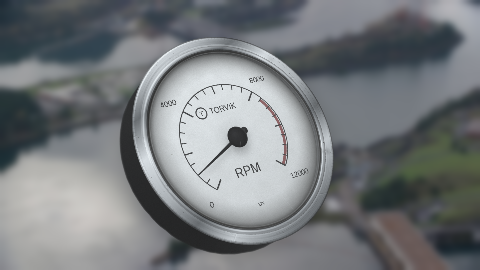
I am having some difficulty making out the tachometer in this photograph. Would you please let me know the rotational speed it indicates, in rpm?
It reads 1000 rpm
